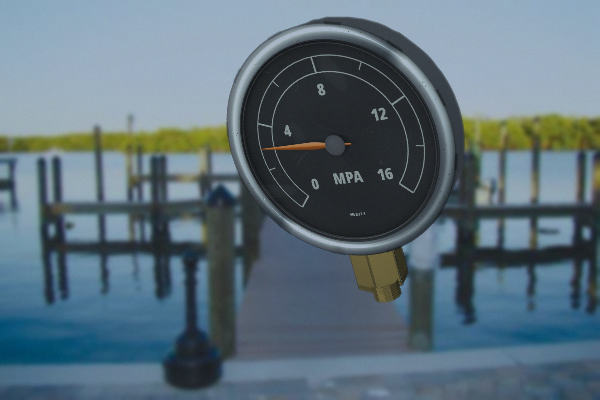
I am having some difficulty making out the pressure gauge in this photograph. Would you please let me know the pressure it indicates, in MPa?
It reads 3 MPa
